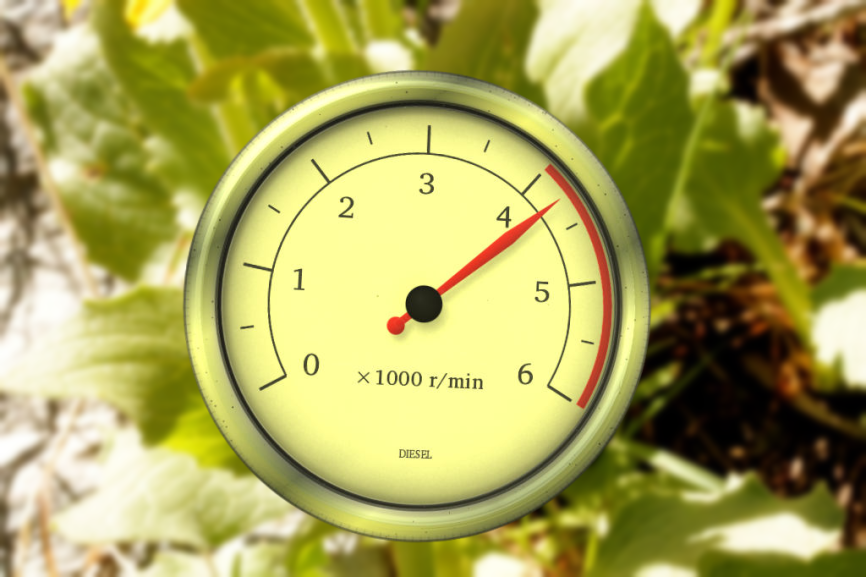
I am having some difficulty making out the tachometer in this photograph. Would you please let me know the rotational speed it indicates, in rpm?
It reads 4250 rpm
